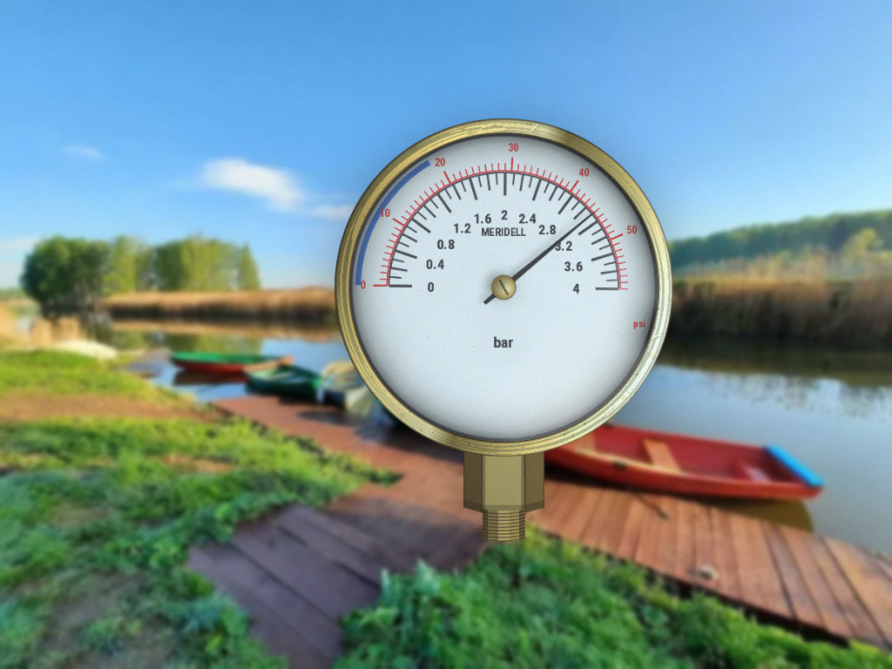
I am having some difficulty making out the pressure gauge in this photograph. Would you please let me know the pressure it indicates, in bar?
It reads 3.1 bar
